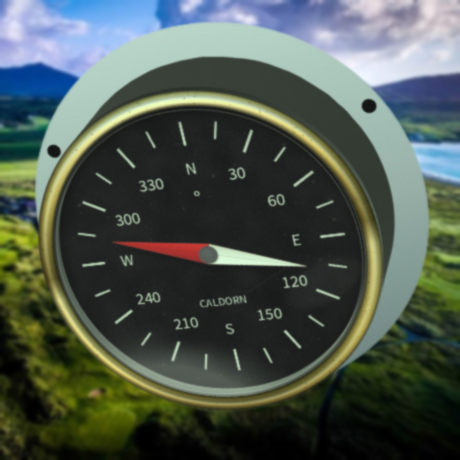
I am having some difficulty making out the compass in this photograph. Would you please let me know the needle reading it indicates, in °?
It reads 285 °
